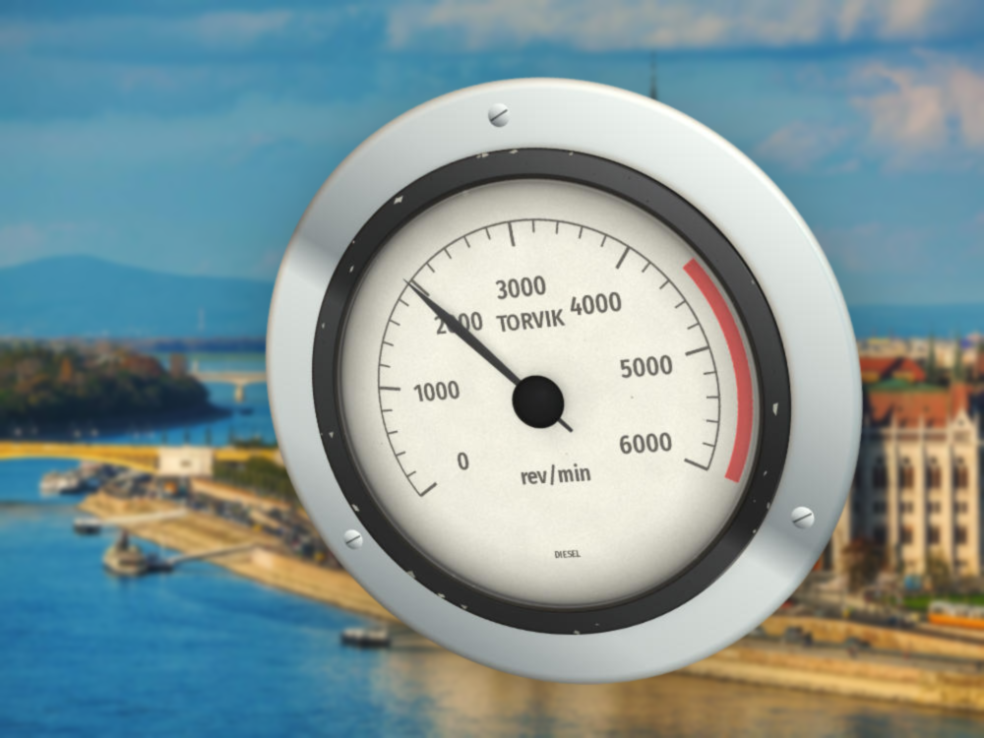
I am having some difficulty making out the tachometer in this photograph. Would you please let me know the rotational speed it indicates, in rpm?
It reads 2000 rpm
